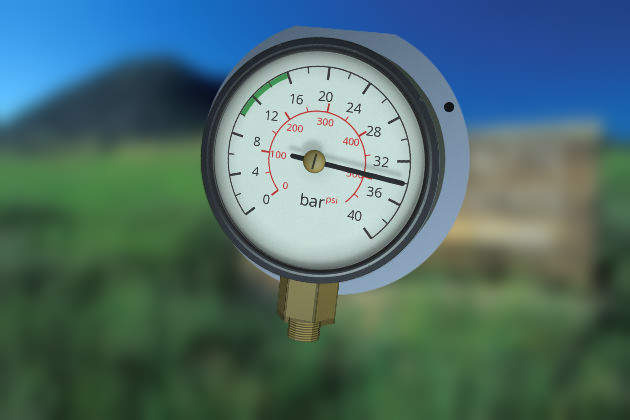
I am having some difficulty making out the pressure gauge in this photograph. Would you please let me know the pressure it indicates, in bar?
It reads 34 bar
